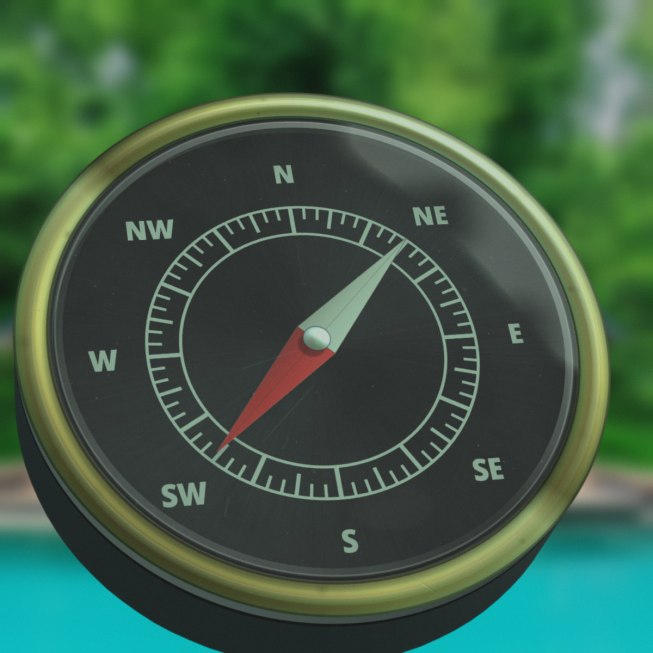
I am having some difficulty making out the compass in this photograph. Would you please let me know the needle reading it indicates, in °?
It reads 225 °
